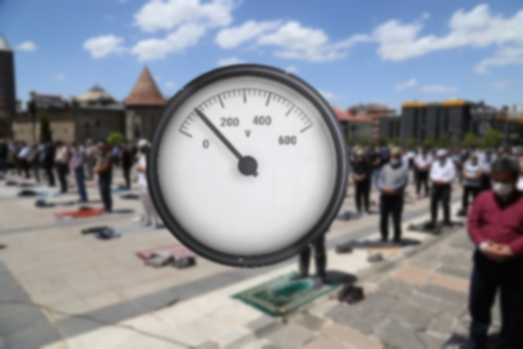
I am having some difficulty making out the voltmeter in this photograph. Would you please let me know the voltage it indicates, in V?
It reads 100 V
